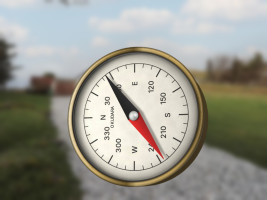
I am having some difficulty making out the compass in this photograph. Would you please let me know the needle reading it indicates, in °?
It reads 235 °
